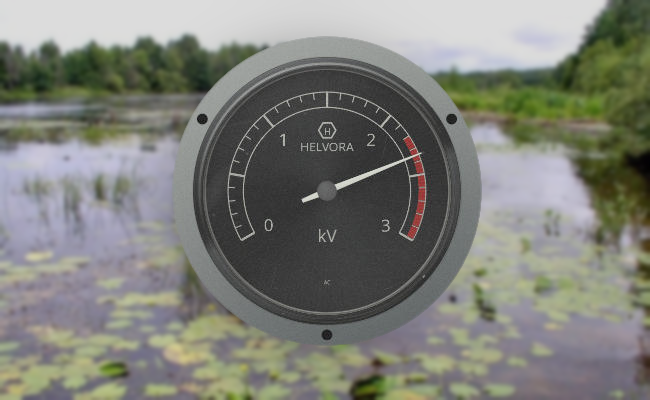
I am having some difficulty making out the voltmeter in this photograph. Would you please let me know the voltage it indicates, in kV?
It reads 2.35 kV
